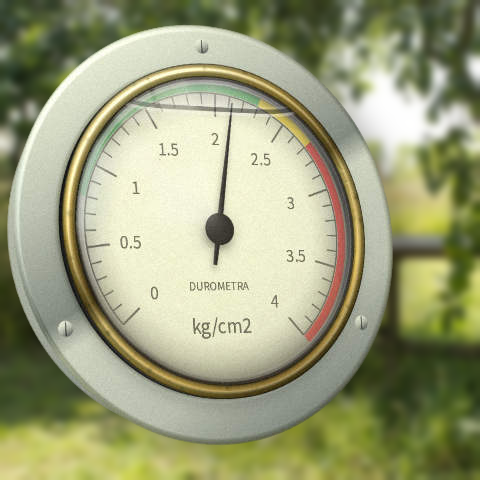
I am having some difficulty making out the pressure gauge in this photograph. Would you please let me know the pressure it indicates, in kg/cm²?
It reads 2.1 kg/cm²
